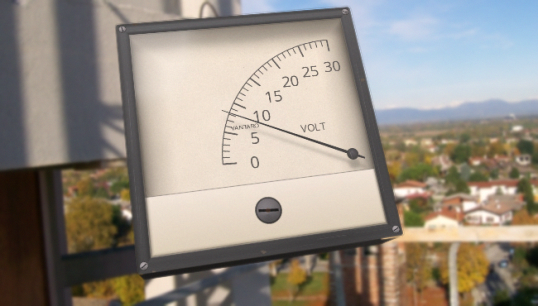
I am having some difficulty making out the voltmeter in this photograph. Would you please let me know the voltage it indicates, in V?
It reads 8 V
